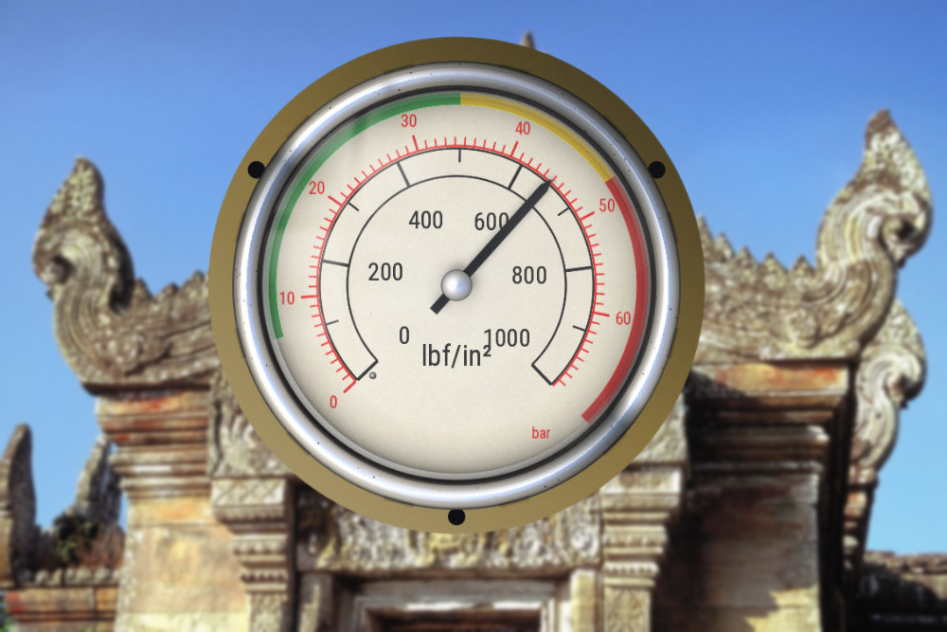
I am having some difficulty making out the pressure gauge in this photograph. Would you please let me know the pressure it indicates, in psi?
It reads 650 psi
